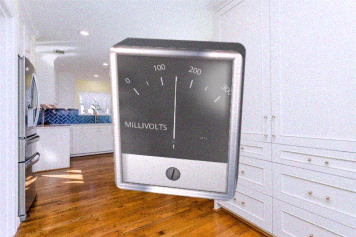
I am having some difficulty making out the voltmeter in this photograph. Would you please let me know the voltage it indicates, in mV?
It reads 150 mV
